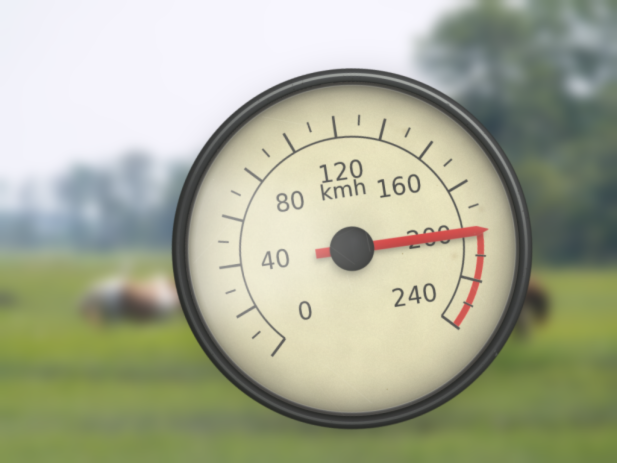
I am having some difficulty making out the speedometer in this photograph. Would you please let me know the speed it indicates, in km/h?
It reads 200 km/h
